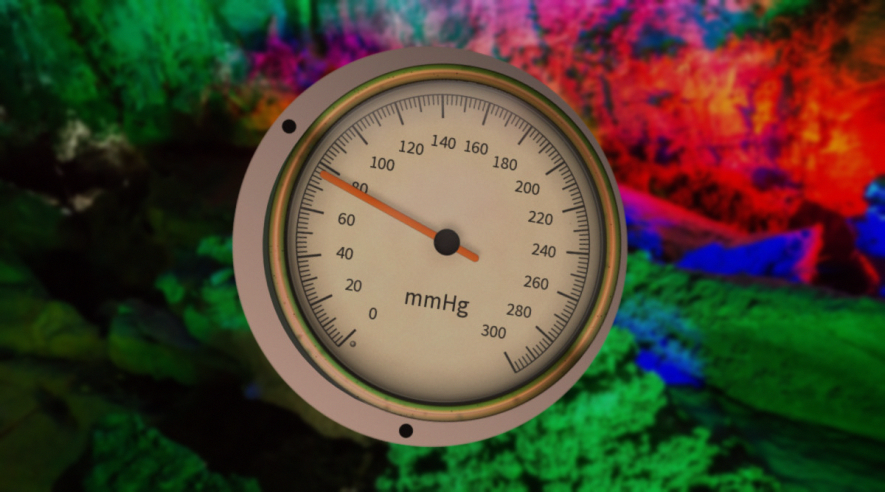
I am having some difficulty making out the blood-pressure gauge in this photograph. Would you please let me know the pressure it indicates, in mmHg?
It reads 76 mmHg
